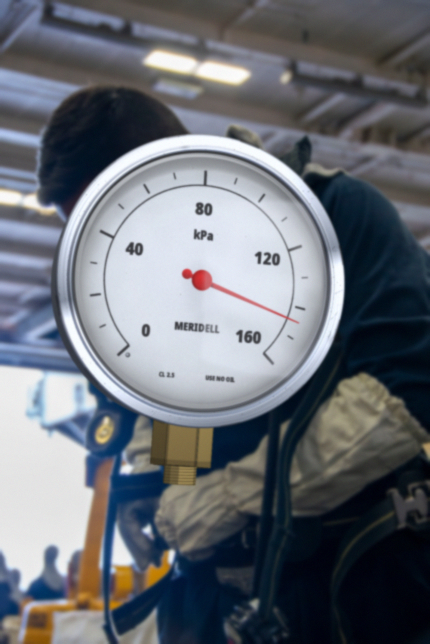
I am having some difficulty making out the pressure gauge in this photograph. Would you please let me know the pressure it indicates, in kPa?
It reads 145 kPa
